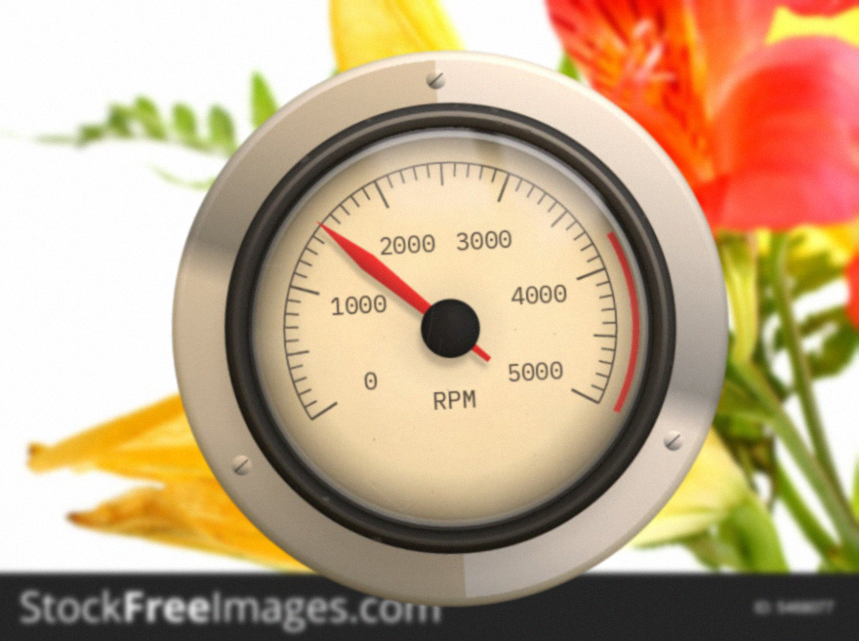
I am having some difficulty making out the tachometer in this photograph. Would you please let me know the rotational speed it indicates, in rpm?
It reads 1500 rpm
